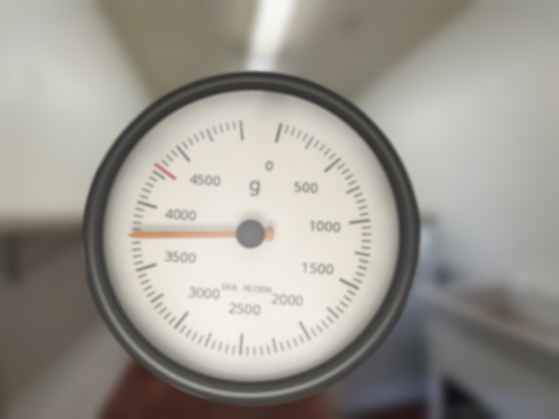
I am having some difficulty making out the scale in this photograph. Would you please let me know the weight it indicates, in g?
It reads 3750 g
